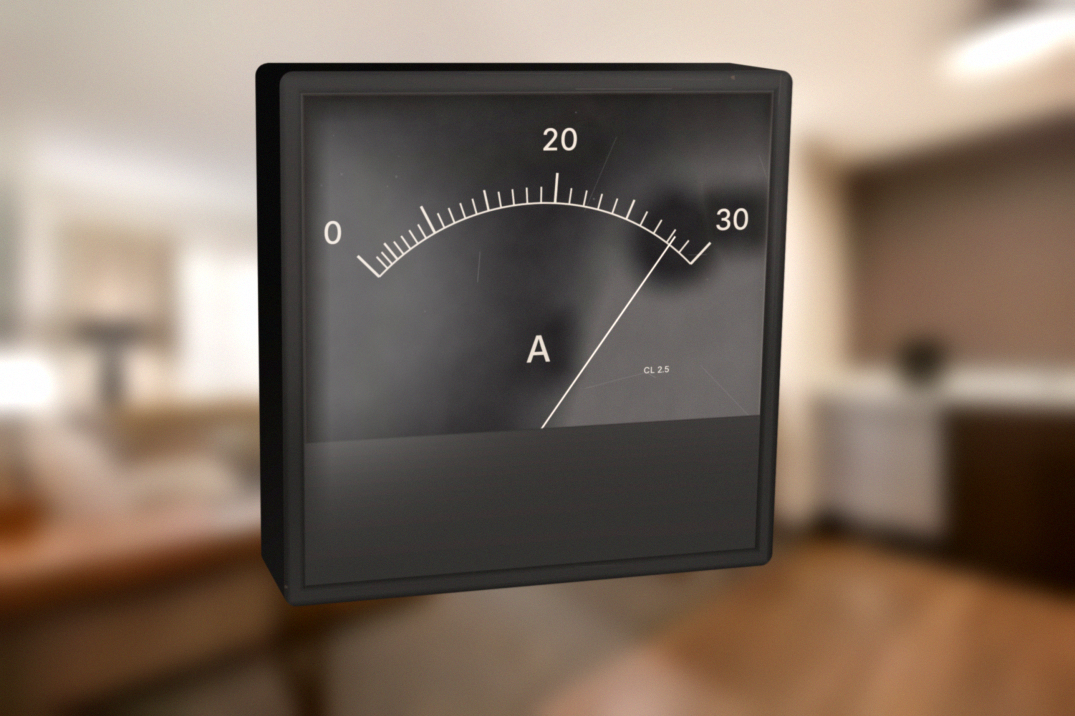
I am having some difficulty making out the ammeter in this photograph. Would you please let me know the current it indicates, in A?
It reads 28 A
